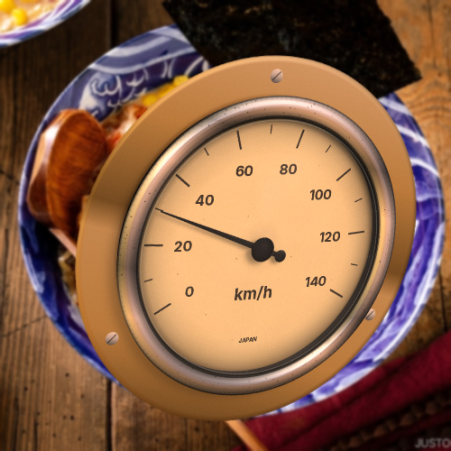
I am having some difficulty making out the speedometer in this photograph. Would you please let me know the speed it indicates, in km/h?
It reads 30 km/h
